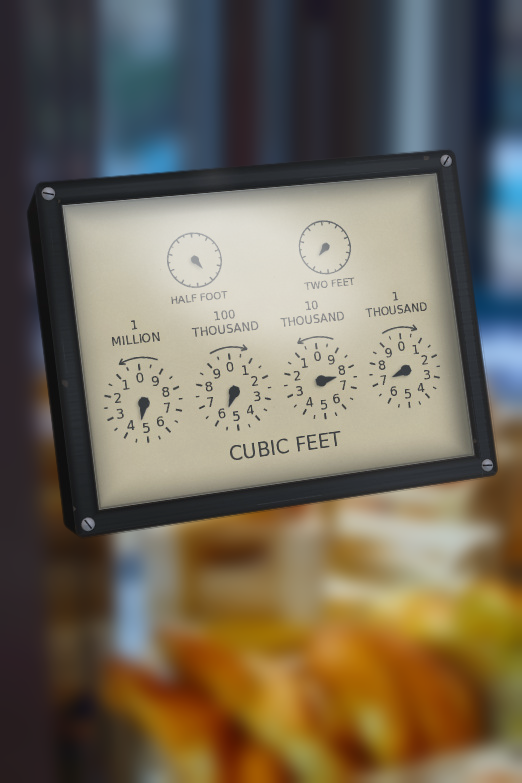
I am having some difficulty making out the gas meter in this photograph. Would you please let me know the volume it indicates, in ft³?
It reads 457700 ft³
